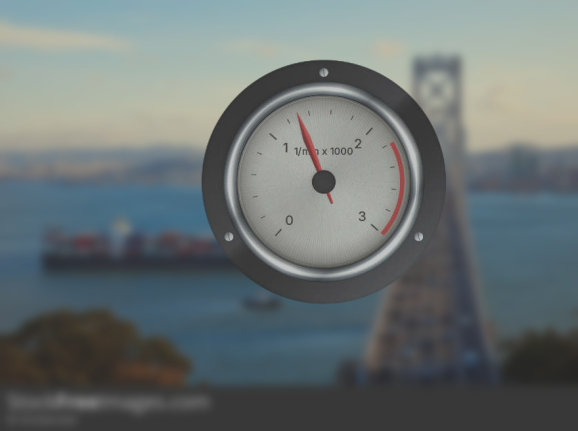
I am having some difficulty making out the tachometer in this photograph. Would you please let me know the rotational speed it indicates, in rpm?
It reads 1300 rpm
